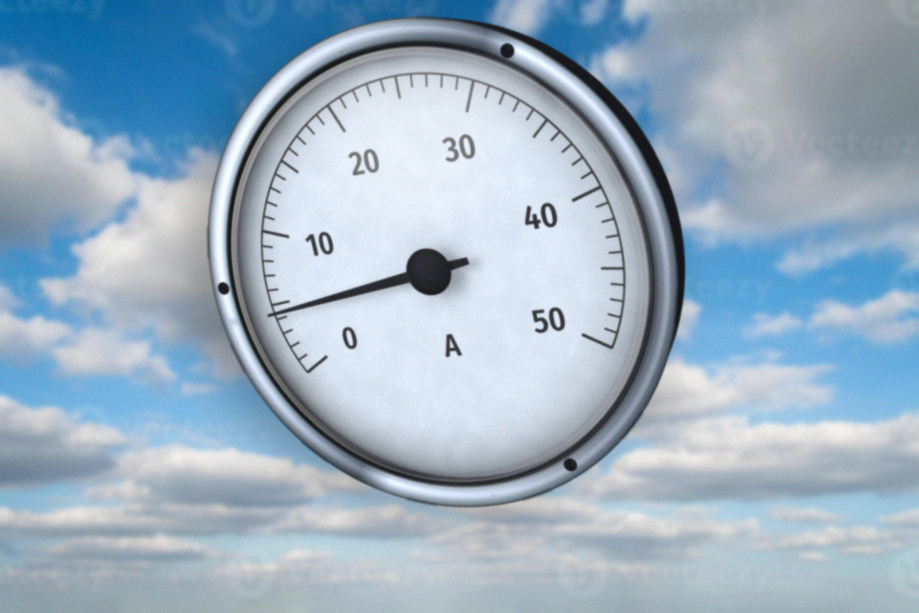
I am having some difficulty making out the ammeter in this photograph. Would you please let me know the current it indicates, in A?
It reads 4.5 A
